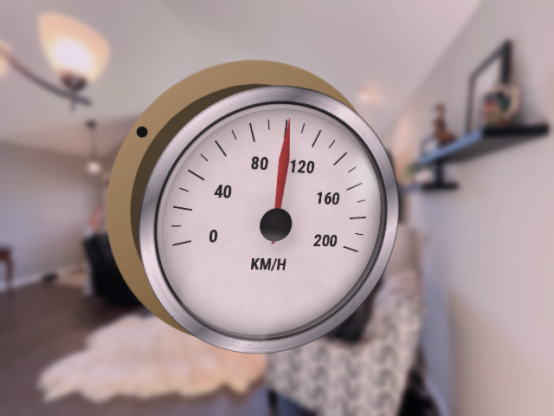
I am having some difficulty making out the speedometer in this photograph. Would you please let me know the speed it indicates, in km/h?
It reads 100 km/h
